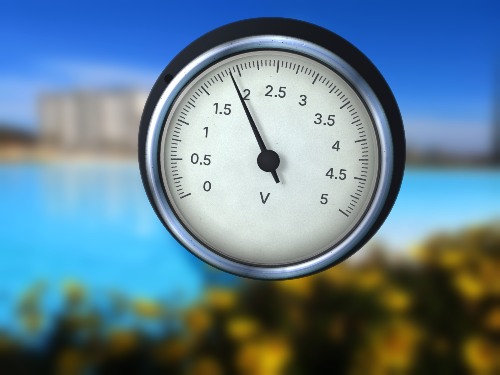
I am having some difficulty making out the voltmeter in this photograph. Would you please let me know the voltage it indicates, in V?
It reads 1.9 V
